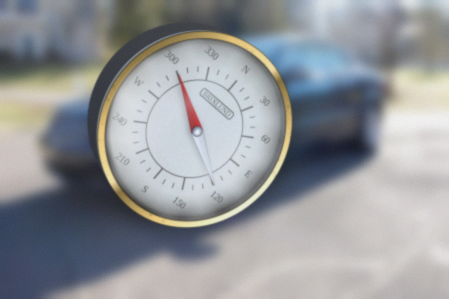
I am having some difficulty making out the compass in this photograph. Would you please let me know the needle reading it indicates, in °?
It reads 300 °
